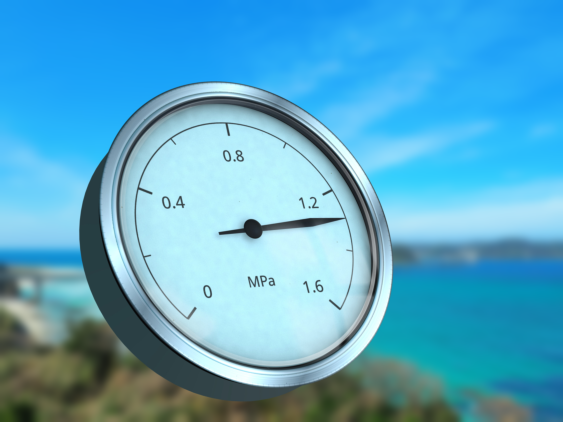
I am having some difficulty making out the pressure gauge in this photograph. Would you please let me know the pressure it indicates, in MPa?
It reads 1.3 MPa
